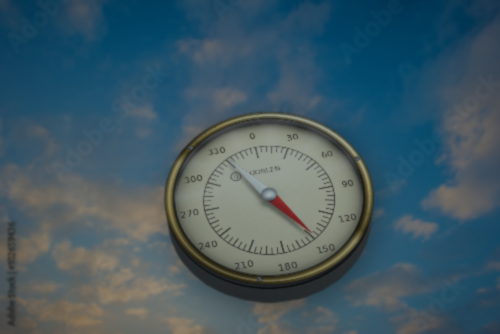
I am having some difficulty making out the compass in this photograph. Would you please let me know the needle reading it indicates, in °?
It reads 150 °
